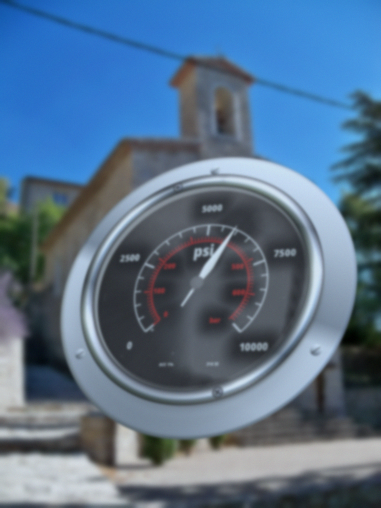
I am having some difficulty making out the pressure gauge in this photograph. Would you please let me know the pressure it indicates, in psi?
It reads 6000 psi
